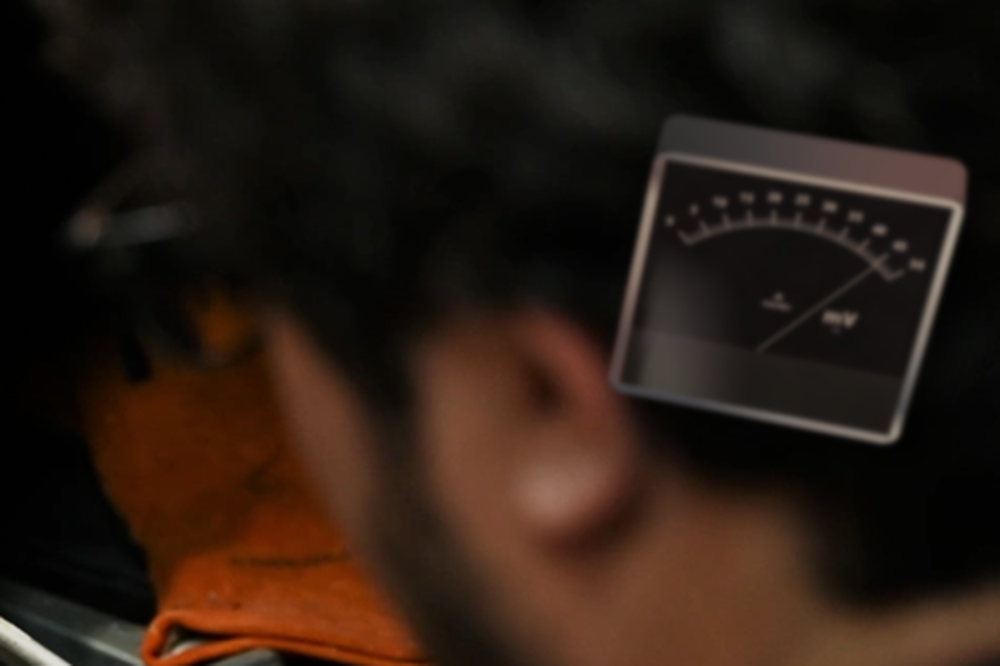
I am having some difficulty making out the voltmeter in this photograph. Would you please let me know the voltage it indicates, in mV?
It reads 45 mV
